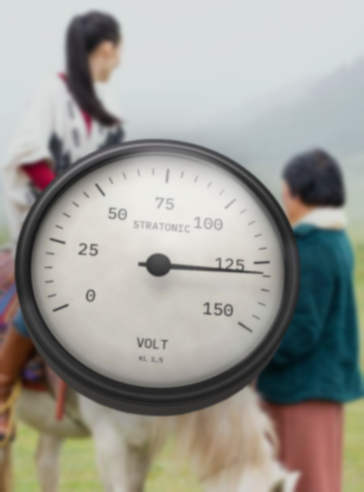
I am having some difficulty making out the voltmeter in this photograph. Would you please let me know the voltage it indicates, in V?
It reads 130 V
